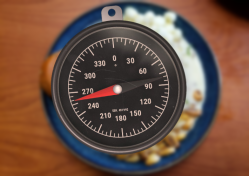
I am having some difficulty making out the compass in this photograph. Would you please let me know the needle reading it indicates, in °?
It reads 260 °
